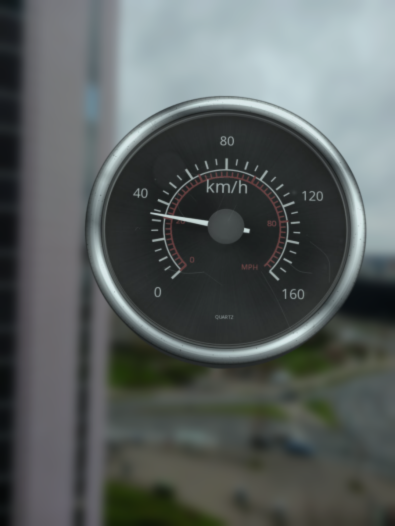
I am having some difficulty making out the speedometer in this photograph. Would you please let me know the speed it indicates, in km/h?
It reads 32.5 km/h
